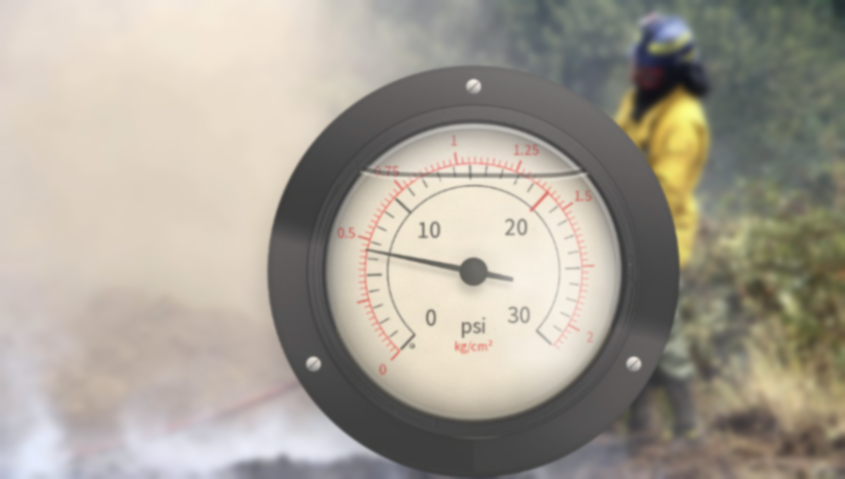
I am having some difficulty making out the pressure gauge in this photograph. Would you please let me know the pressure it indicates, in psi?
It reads 6.5 psi
